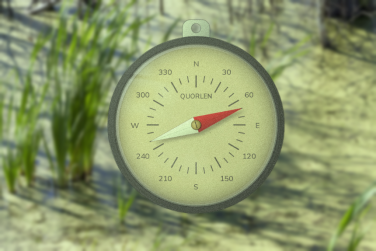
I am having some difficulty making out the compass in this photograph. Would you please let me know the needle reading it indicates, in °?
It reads 70 °
